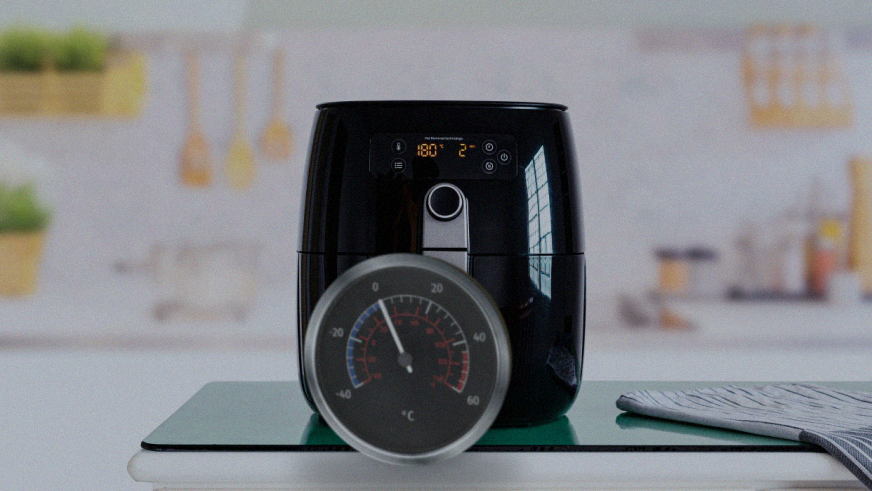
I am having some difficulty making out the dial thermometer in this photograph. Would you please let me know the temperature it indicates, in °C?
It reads 0 °C
